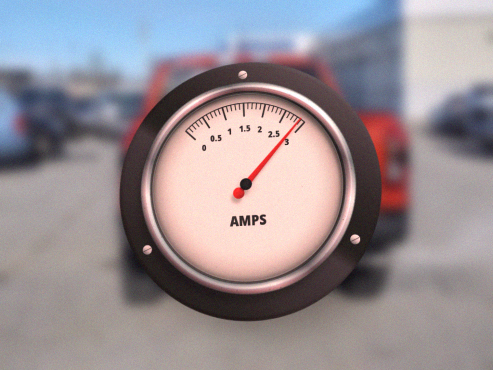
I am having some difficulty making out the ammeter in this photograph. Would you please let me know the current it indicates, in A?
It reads 2.9 A
